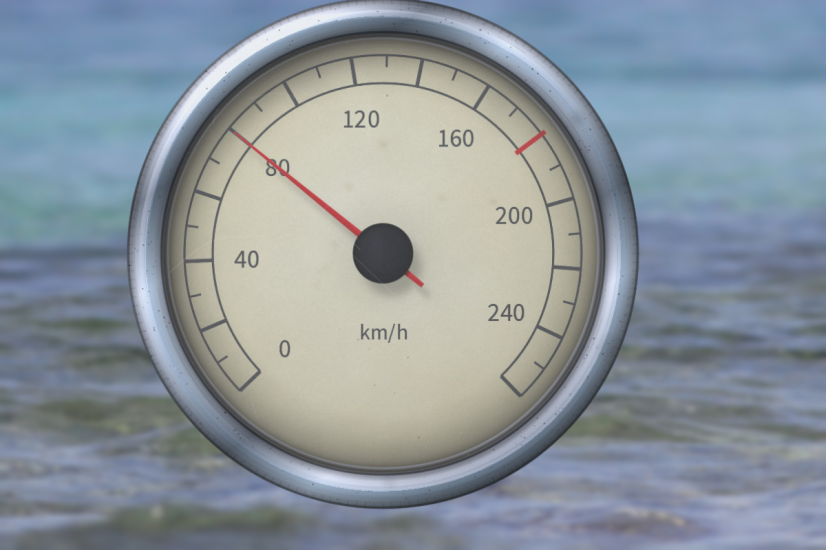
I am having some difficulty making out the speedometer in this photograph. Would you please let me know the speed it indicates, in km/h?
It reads 80 km/h
